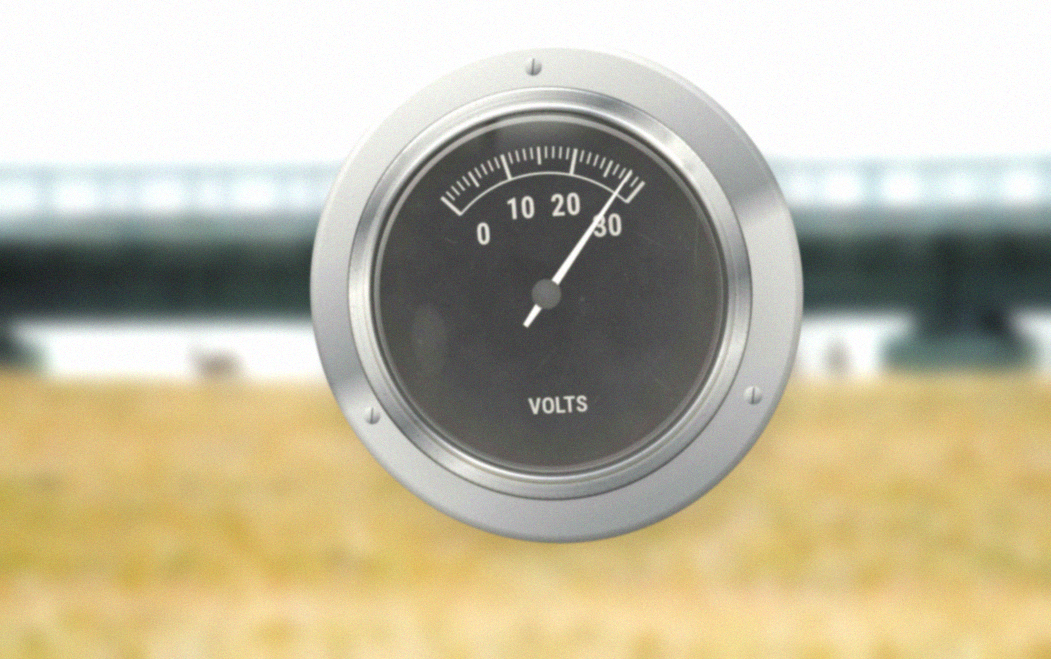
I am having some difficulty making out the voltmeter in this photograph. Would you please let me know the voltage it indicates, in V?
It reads 28 V
